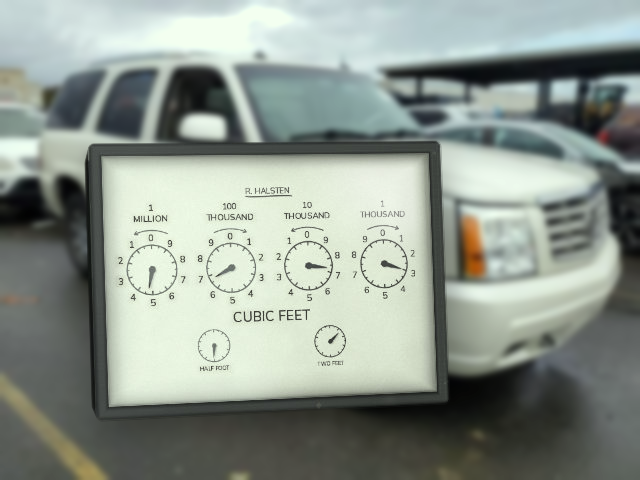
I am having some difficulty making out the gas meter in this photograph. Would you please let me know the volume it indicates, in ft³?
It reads 467300 ft³
